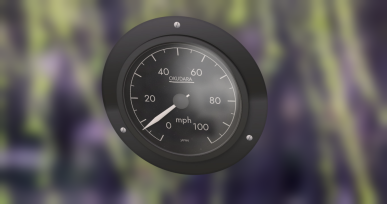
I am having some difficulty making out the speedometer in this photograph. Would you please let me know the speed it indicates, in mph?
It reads 7.5 mph
